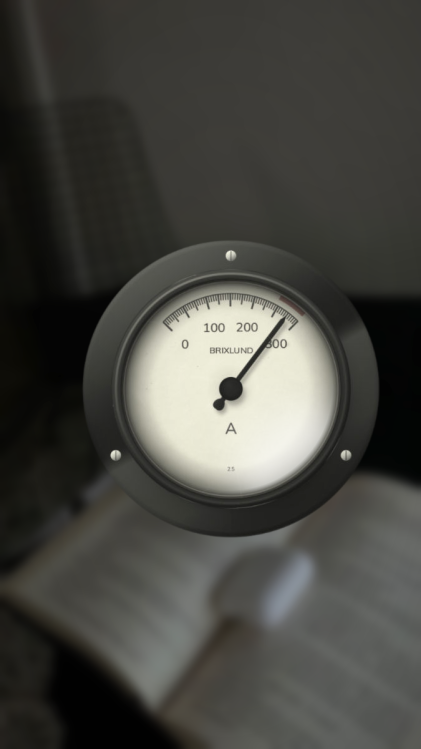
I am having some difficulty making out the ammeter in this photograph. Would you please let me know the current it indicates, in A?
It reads 275 A
